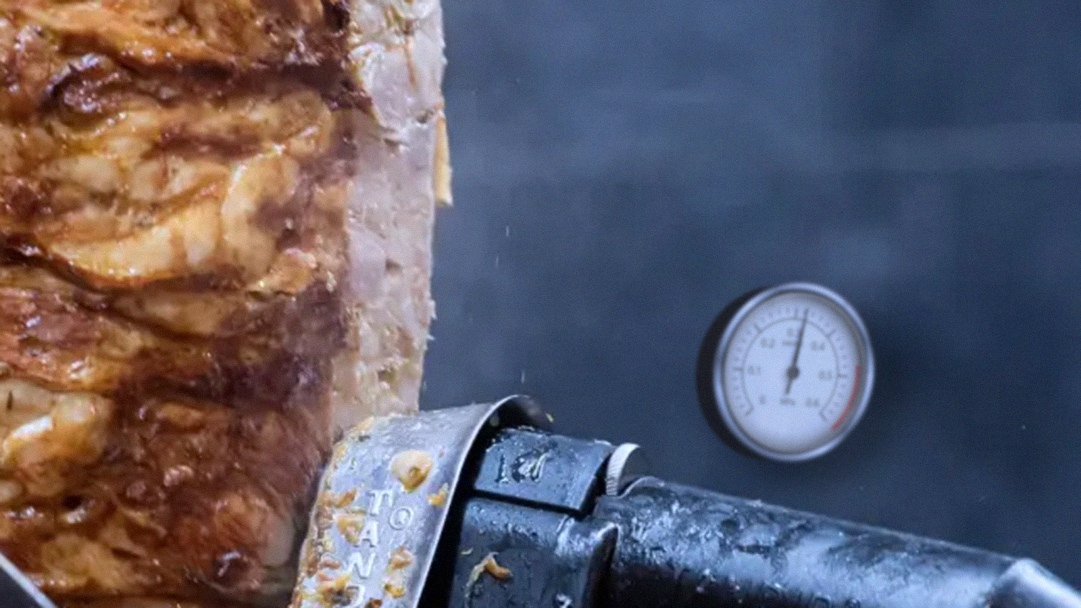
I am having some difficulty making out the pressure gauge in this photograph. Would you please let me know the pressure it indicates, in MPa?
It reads 0.32 MPa
